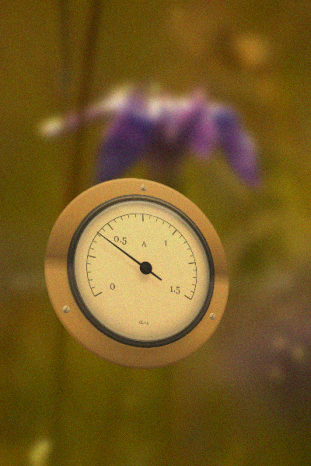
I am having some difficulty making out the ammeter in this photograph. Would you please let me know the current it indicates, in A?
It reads 0.4 A
